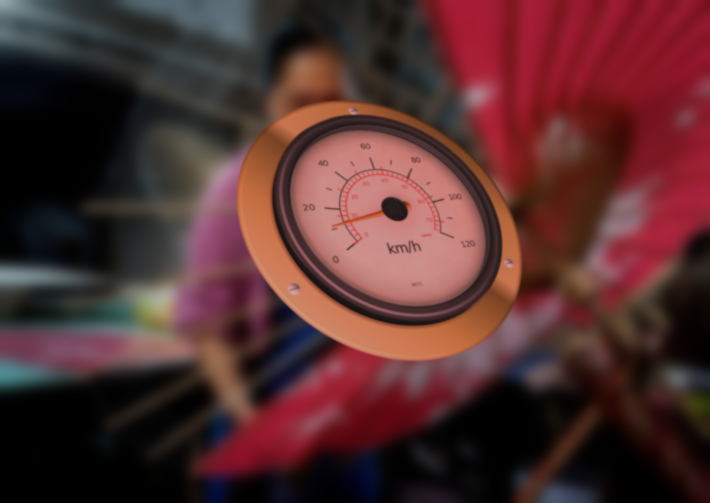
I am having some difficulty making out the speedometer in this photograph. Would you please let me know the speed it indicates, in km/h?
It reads 10 km/h
